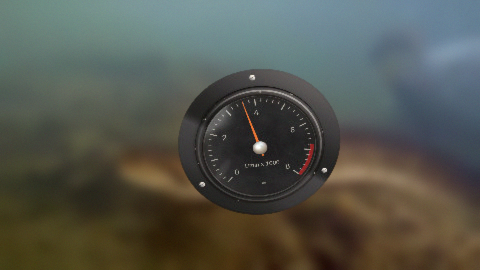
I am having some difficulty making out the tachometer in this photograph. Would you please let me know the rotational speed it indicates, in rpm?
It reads 3600 rpm
